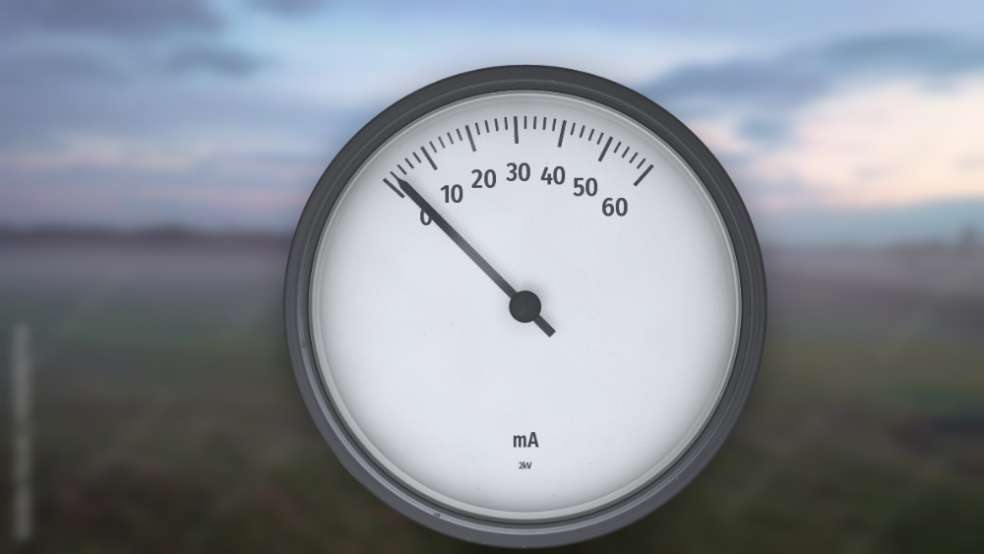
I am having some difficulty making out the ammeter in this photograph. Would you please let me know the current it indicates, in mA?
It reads 2 mA
